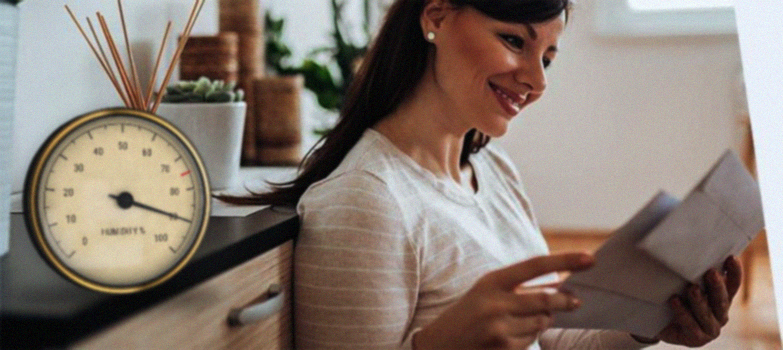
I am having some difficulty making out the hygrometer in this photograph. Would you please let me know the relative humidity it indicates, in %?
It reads 90 %
